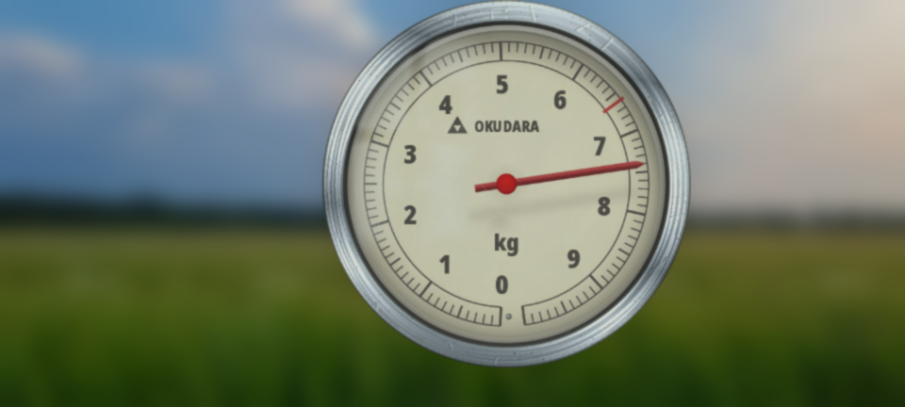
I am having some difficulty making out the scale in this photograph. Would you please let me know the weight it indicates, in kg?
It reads 7.4 kg
